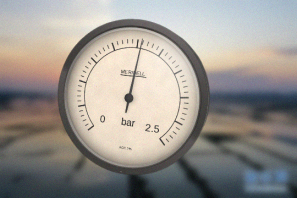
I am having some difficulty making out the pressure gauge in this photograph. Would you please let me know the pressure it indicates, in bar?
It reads 1.3 bar
